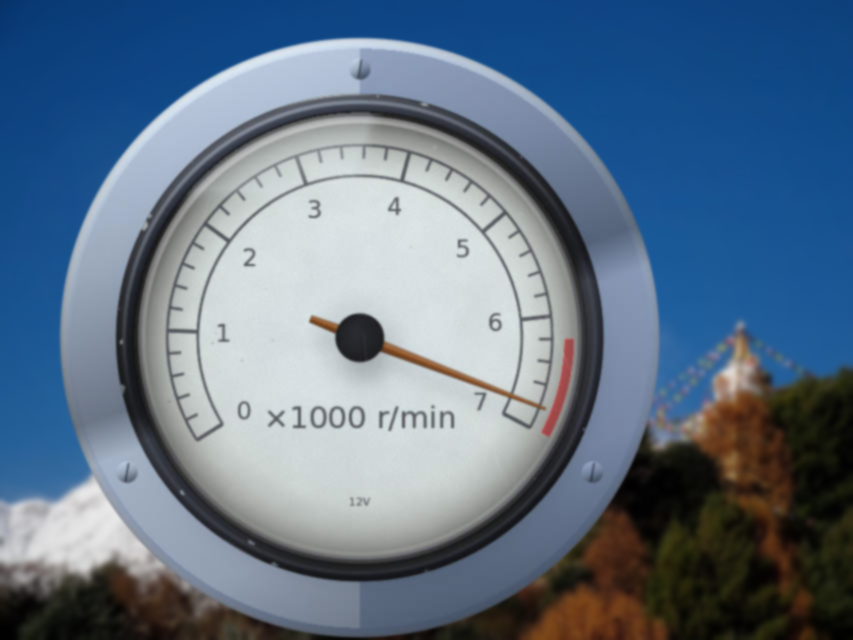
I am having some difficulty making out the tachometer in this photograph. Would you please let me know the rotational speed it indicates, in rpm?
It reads 6800 rpm
